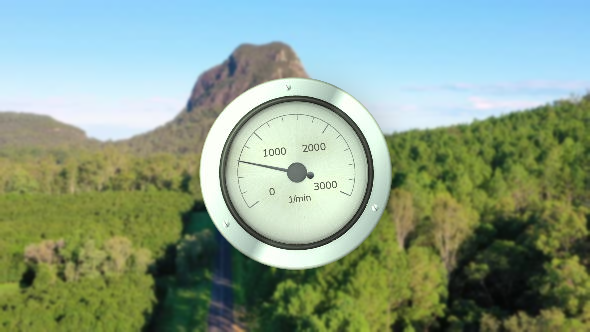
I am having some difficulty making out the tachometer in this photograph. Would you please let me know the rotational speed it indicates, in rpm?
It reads 600 rpm
